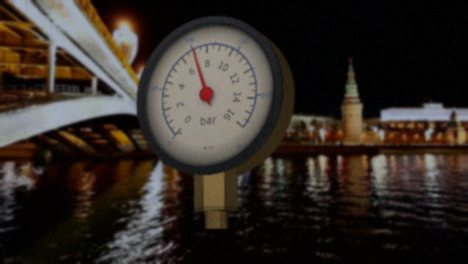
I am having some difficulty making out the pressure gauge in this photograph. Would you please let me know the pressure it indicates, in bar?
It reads 7 bar
